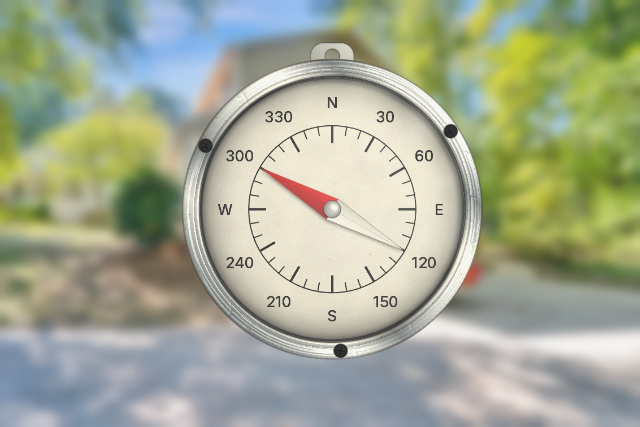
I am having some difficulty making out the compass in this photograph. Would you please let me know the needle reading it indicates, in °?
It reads 300 °
